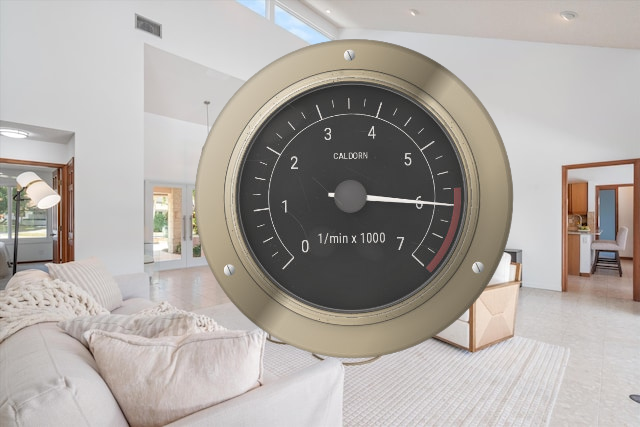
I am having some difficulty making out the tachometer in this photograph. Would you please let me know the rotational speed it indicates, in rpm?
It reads 6000 rpm
